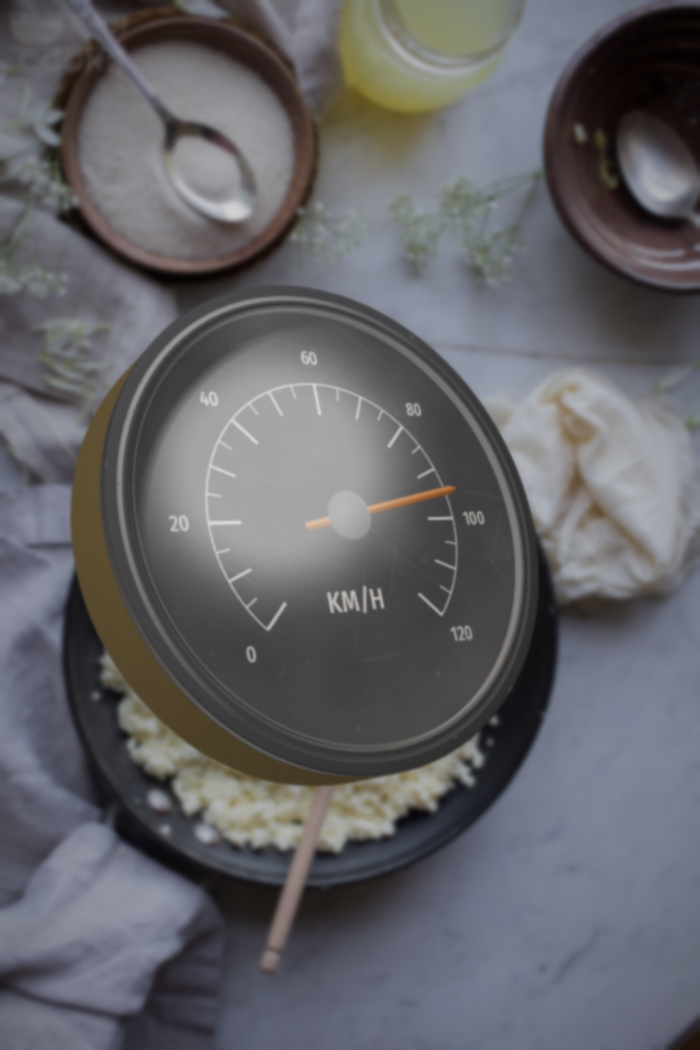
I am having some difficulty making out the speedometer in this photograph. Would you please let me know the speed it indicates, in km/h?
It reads 95 km/h
